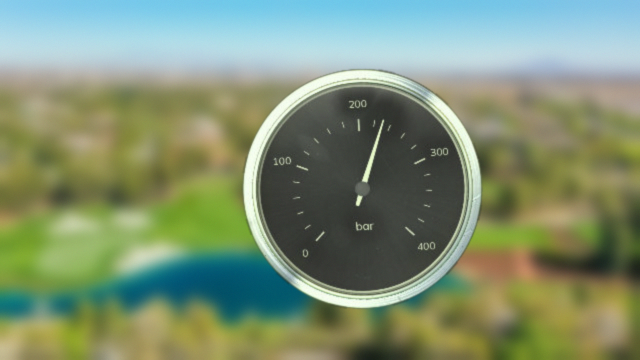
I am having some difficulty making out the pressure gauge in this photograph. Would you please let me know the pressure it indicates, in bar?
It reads 230 bar
